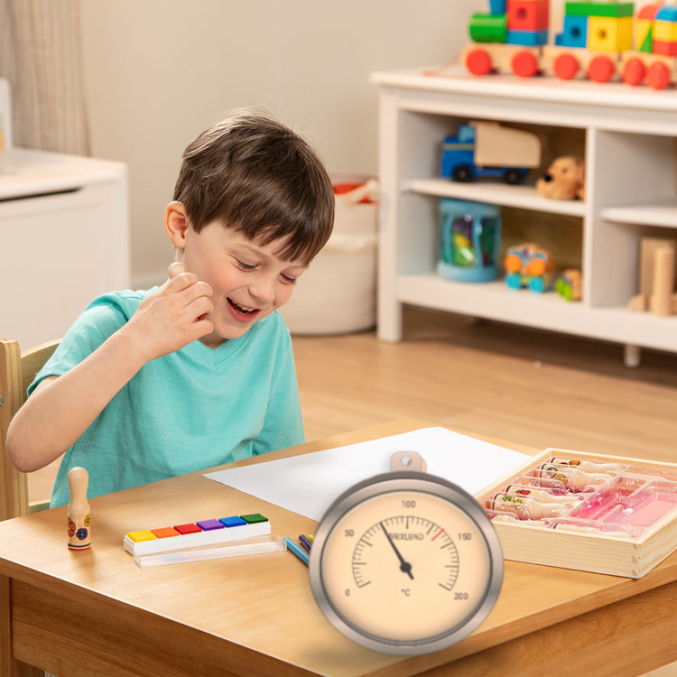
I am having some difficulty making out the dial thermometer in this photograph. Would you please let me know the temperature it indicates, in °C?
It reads 75 °C
